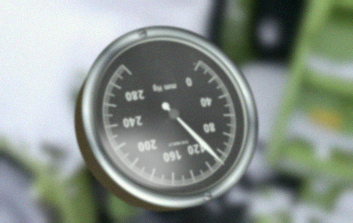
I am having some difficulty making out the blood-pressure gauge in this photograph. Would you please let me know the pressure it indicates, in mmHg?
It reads 110 mmHg
